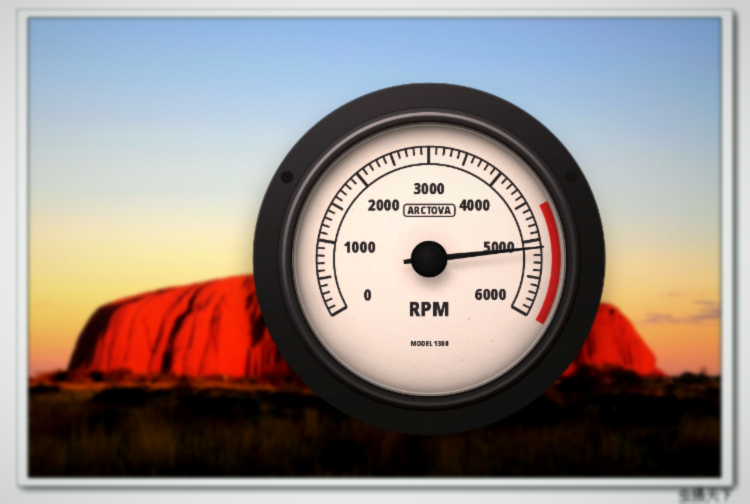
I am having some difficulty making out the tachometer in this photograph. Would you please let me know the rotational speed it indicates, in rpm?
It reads 5100 rpm
